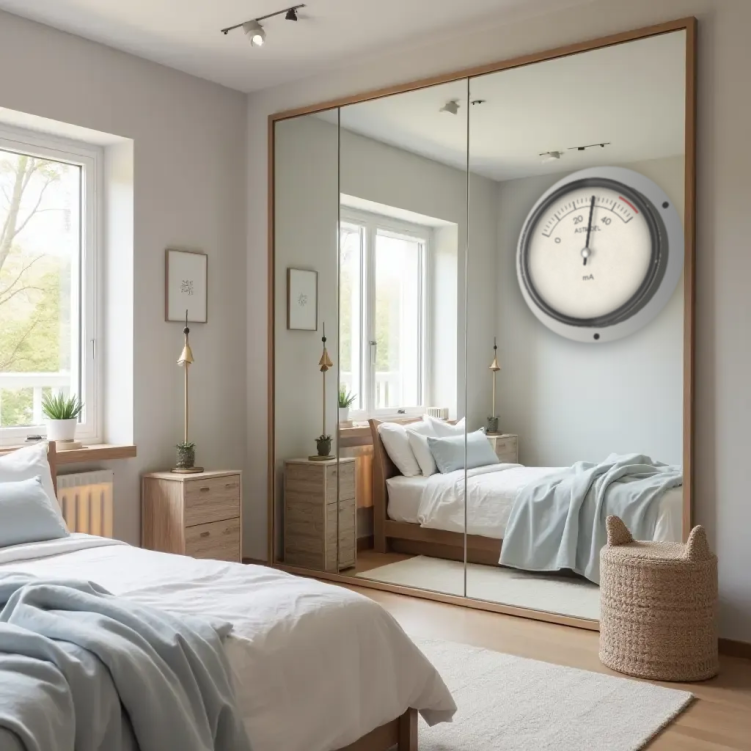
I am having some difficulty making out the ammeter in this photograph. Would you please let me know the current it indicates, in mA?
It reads 30 mA
